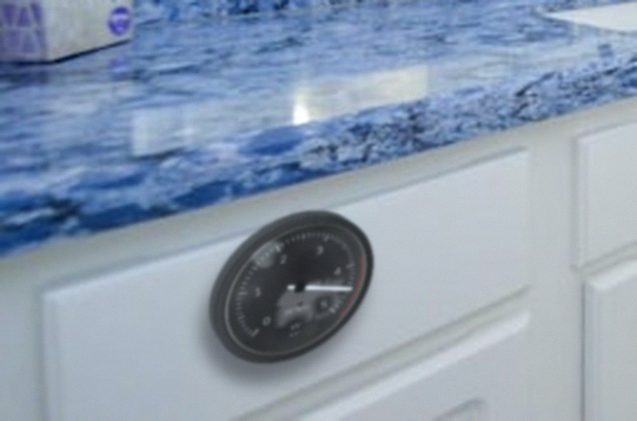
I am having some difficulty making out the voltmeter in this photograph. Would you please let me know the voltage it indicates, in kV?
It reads 4.5 kV
